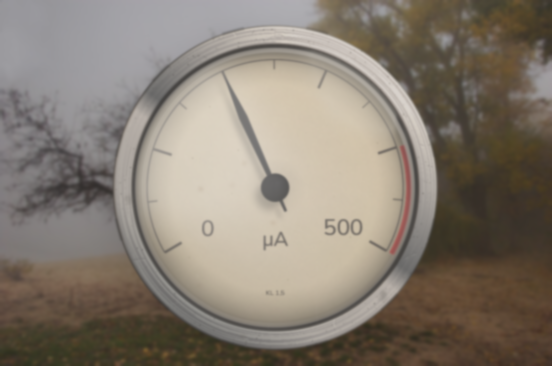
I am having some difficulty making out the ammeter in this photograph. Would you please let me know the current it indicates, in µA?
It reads 200 µA
